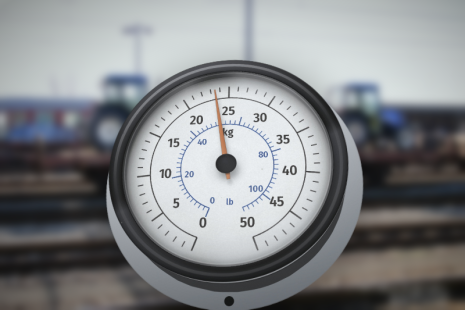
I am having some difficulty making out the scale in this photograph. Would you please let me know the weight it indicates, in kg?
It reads 23.5 kg
